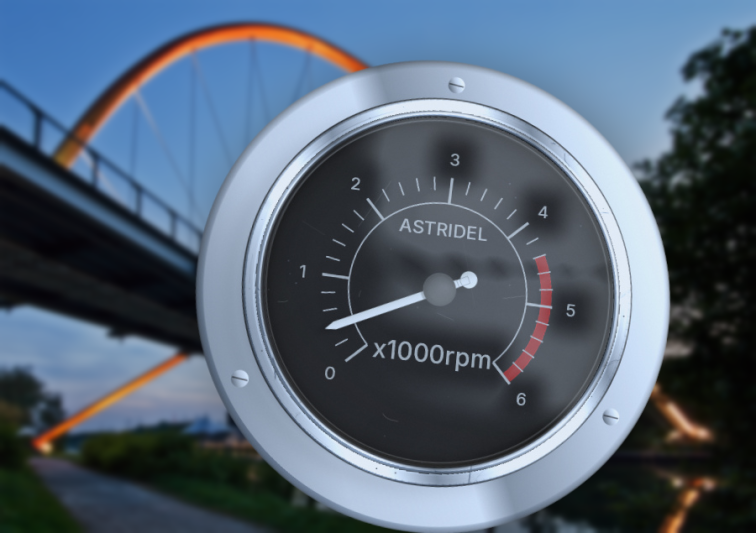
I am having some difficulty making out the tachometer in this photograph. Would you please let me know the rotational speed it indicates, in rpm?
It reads 400 rpm
